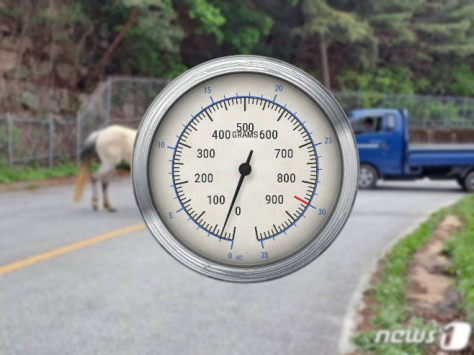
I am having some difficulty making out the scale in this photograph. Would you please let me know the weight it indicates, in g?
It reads 30 g
